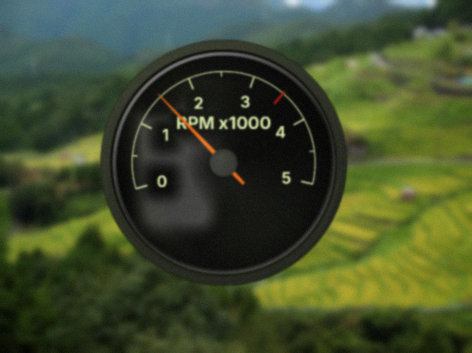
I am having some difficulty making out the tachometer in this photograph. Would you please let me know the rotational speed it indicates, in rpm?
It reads 1500 rpm
